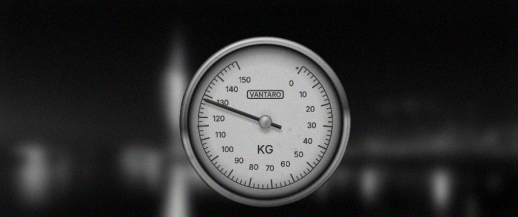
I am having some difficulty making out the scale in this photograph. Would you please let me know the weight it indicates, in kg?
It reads 128 kg
